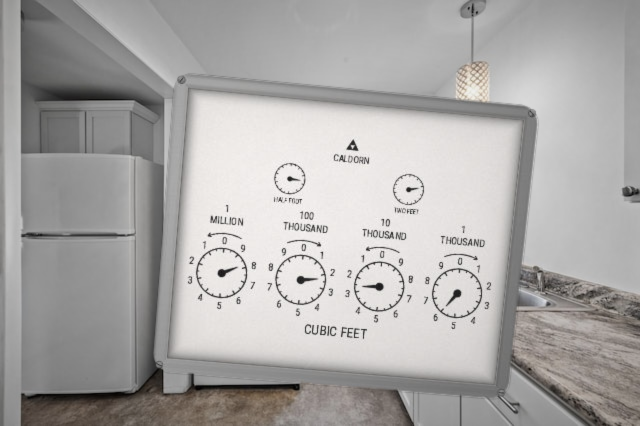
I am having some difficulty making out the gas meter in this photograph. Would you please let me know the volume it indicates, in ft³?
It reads 822600 ft³
